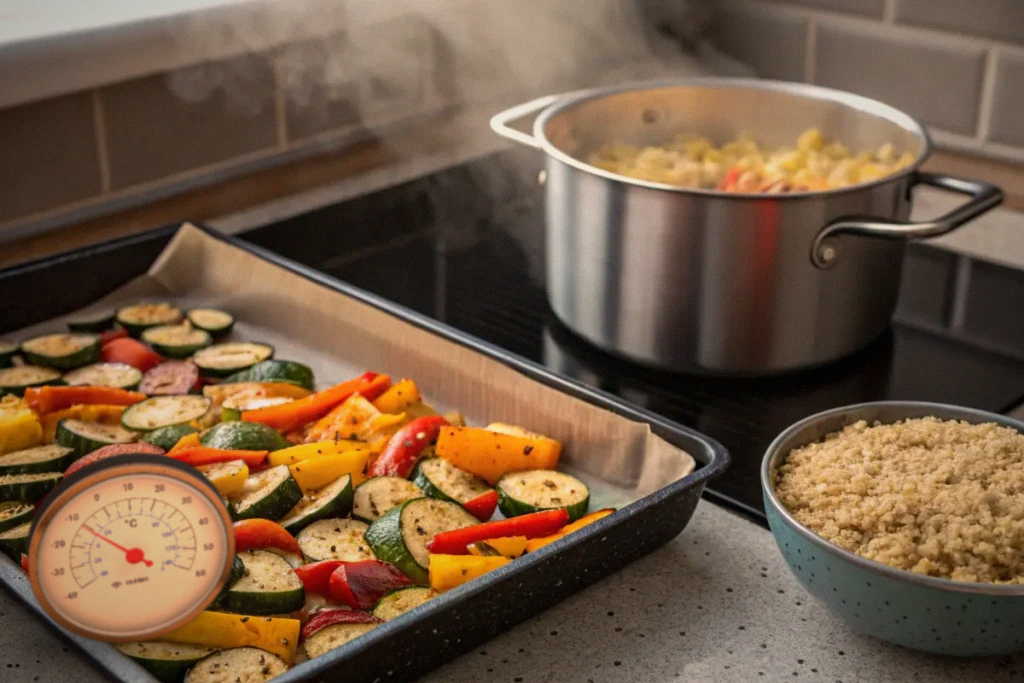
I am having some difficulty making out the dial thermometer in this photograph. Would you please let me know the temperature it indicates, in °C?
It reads -10 °C
